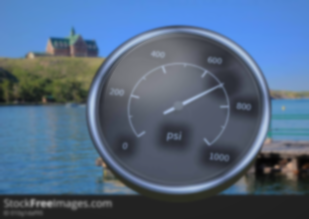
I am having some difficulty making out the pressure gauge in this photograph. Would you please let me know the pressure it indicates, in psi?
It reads 700 psi
